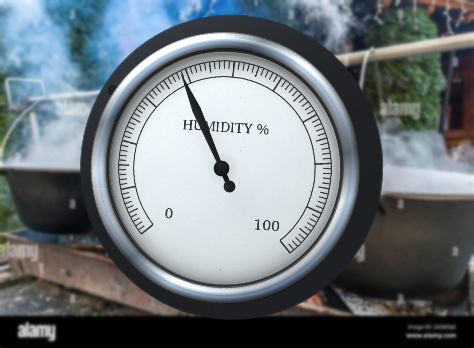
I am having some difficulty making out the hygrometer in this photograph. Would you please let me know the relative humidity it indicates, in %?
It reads 39 %
